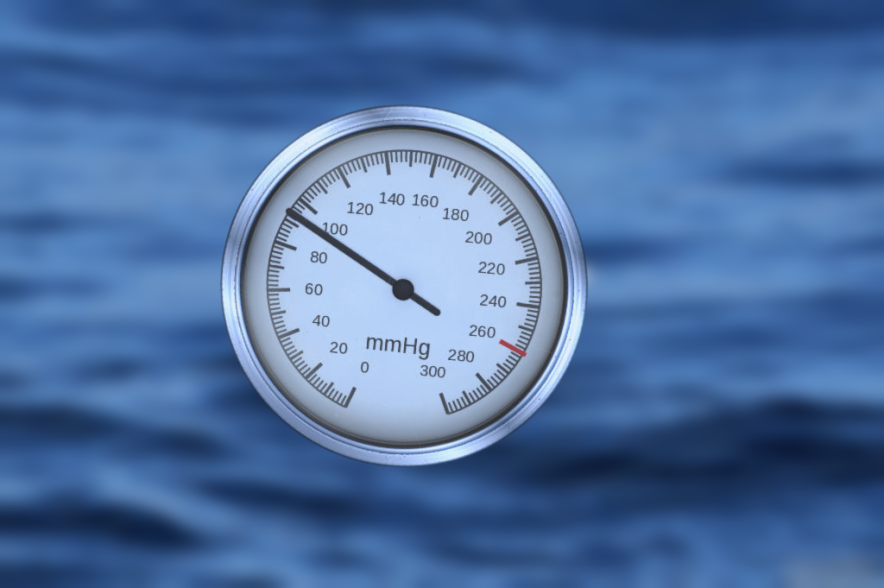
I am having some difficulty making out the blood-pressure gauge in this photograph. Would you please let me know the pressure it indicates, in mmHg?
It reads 94 mmHg
